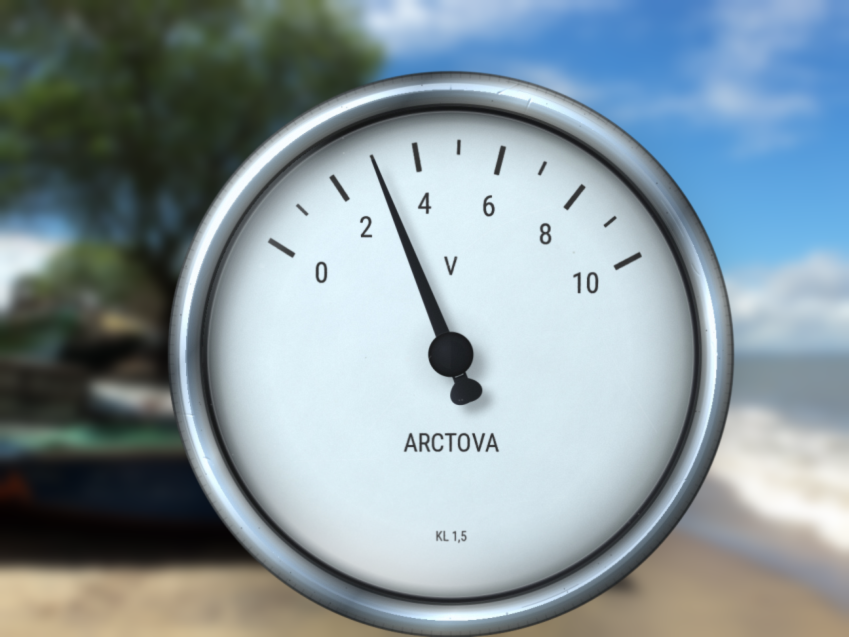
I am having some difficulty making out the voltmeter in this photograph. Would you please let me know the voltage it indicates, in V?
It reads 3 V
